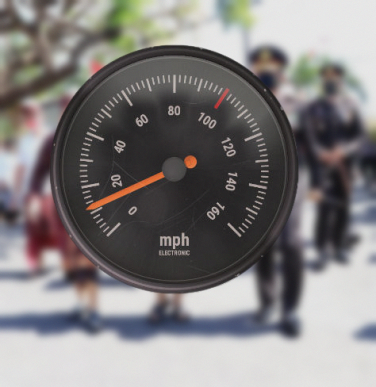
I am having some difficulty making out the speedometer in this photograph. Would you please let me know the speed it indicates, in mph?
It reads 12 mph
